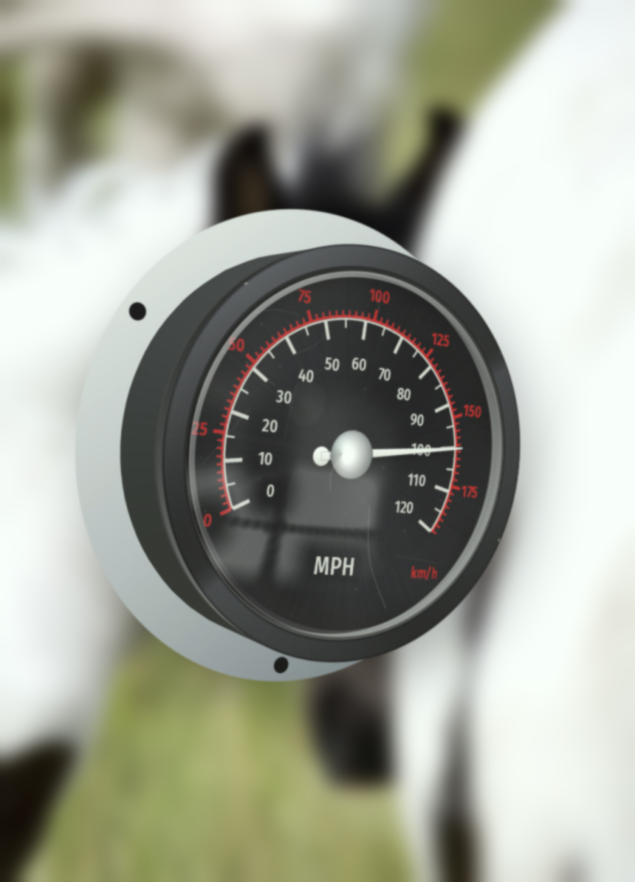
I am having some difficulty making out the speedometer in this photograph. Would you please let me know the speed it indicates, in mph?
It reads 100 mph
